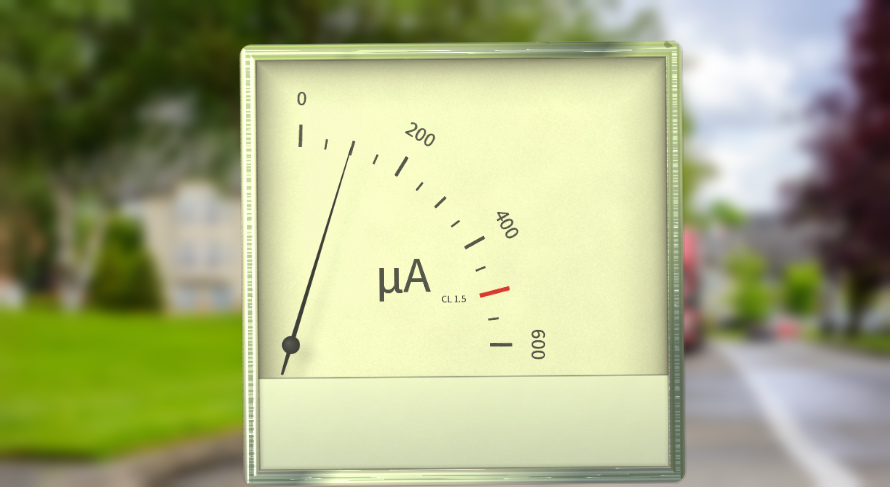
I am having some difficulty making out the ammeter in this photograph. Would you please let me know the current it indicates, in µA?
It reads 100 µA
